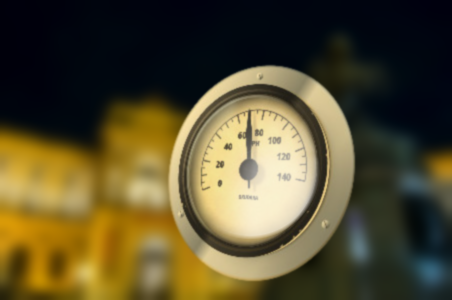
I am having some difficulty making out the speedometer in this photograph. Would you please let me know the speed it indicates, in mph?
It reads 70 mph
